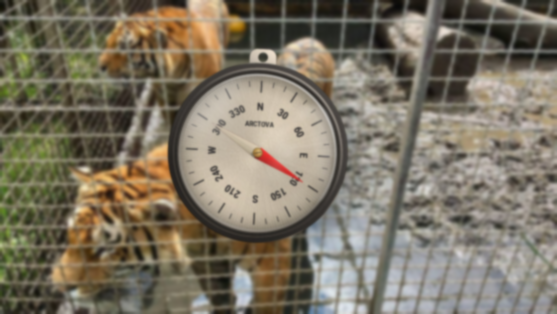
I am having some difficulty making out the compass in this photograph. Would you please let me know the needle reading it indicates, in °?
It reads 120 °
